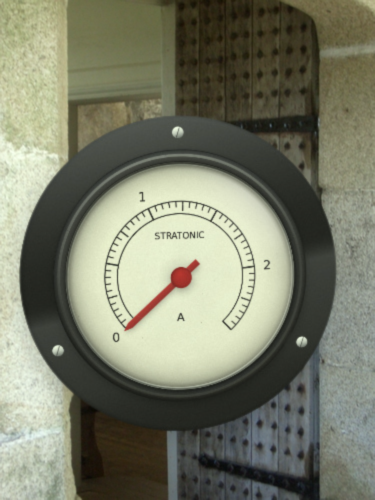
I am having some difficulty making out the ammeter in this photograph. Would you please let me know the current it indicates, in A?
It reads 0 A
